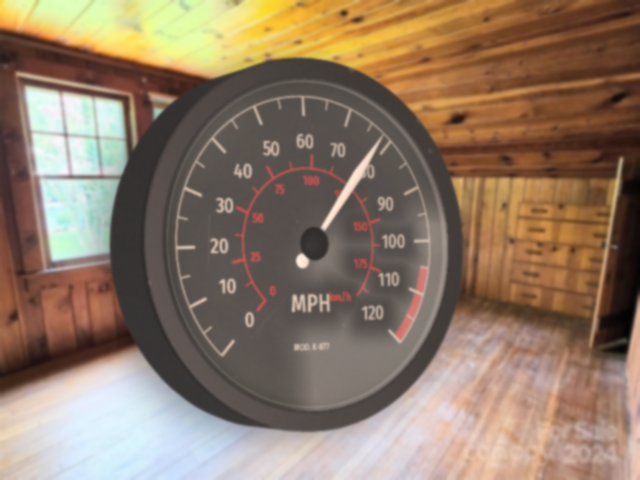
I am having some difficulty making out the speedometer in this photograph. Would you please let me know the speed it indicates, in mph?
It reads 77.5 mph
